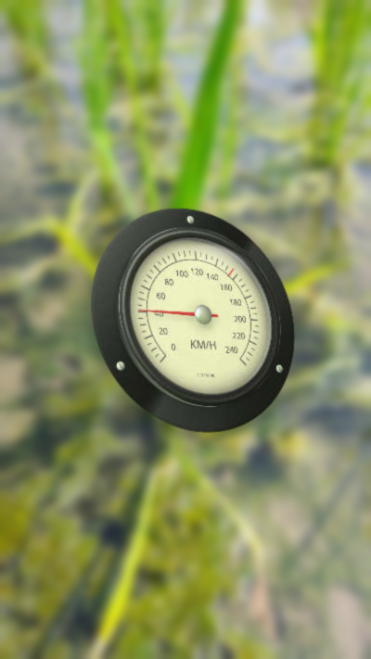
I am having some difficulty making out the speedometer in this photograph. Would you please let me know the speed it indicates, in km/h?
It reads 40 km/h
